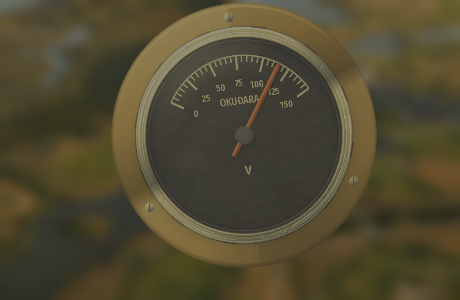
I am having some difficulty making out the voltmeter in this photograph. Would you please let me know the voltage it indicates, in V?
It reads 115 V
